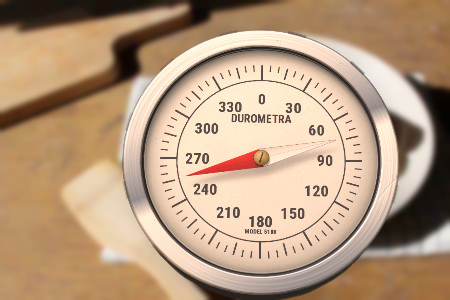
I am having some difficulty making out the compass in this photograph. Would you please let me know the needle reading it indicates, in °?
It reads 255 °
